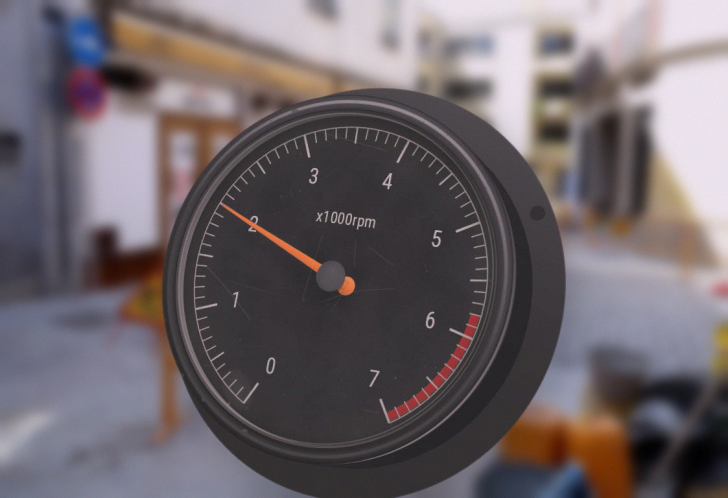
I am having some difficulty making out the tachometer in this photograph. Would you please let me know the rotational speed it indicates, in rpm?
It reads 2000 rpm
